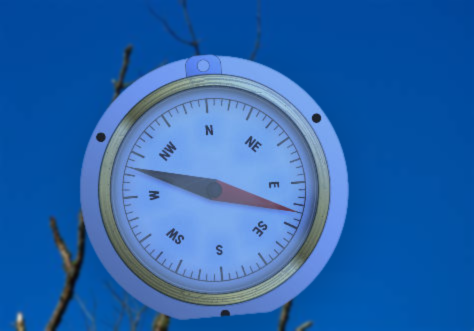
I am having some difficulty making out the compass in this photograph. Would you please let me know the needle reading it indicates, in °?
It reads 110 °
